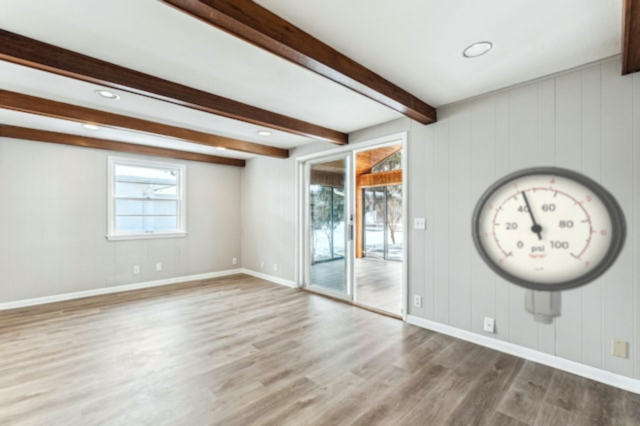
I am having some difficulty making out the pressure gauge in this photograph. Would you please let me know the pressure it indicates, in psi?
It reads 45 psi
